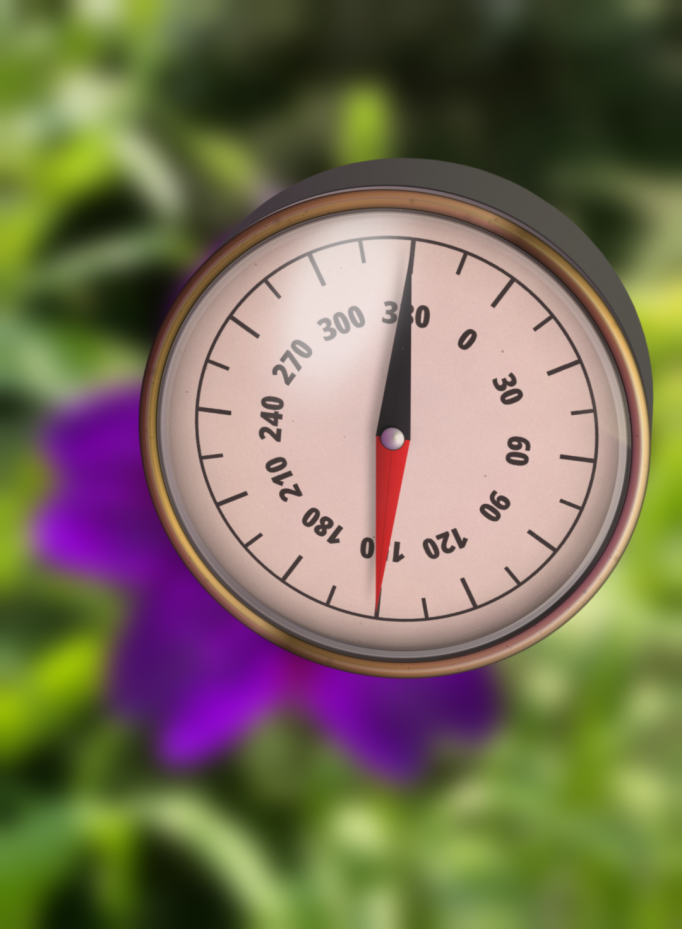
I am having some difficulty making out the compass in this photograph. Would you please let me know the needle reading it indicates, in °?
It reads 150 °
